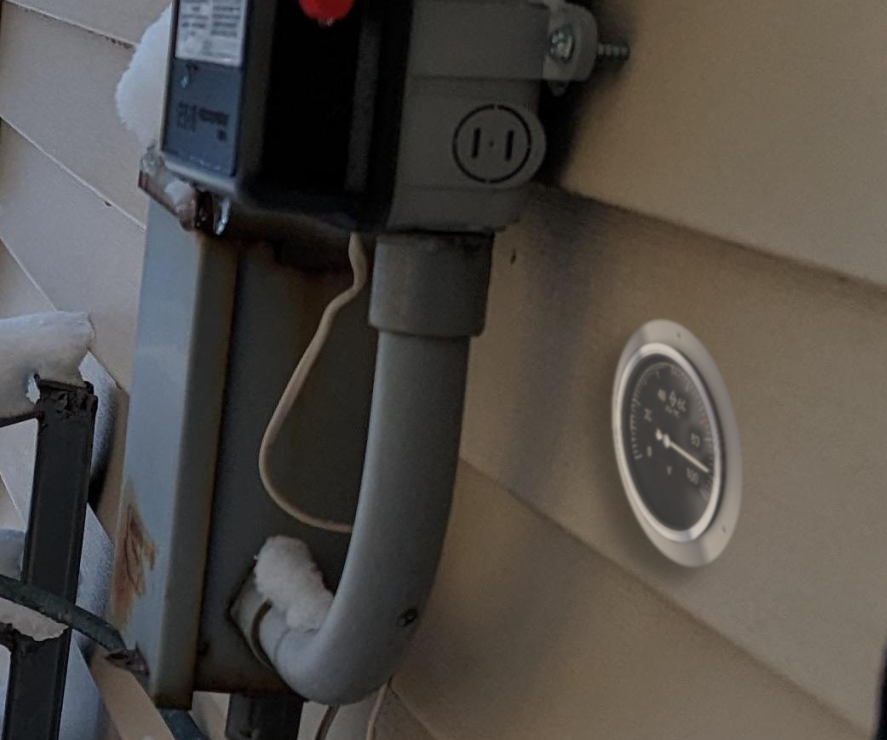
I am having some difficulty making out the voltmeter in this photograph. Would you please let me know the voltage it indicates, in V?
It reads 90 V
